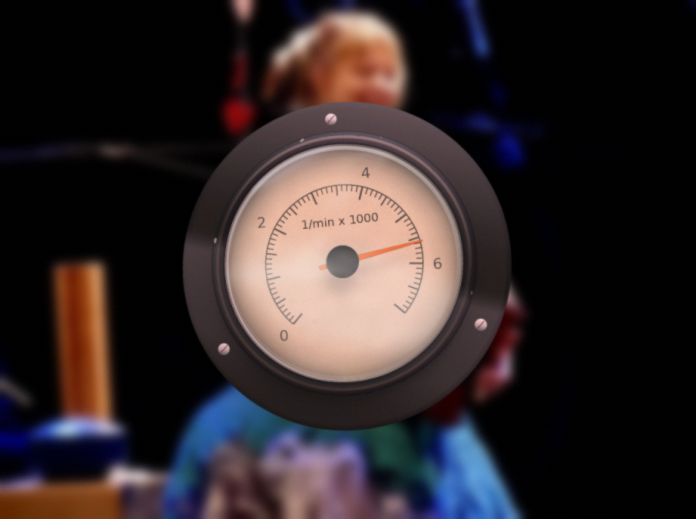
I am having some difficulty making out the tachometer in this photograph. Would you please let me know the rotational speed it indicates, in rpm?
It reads 5600 rpm
